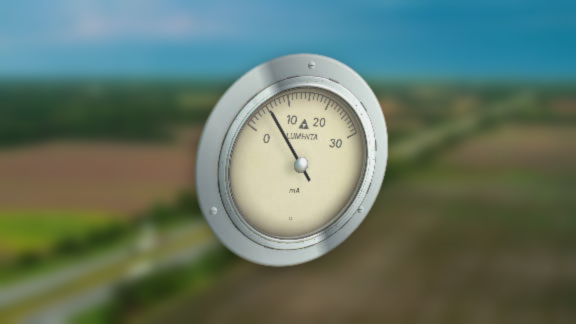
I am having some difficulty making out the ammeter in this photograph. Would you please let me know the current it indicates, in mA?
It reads 5 mA
